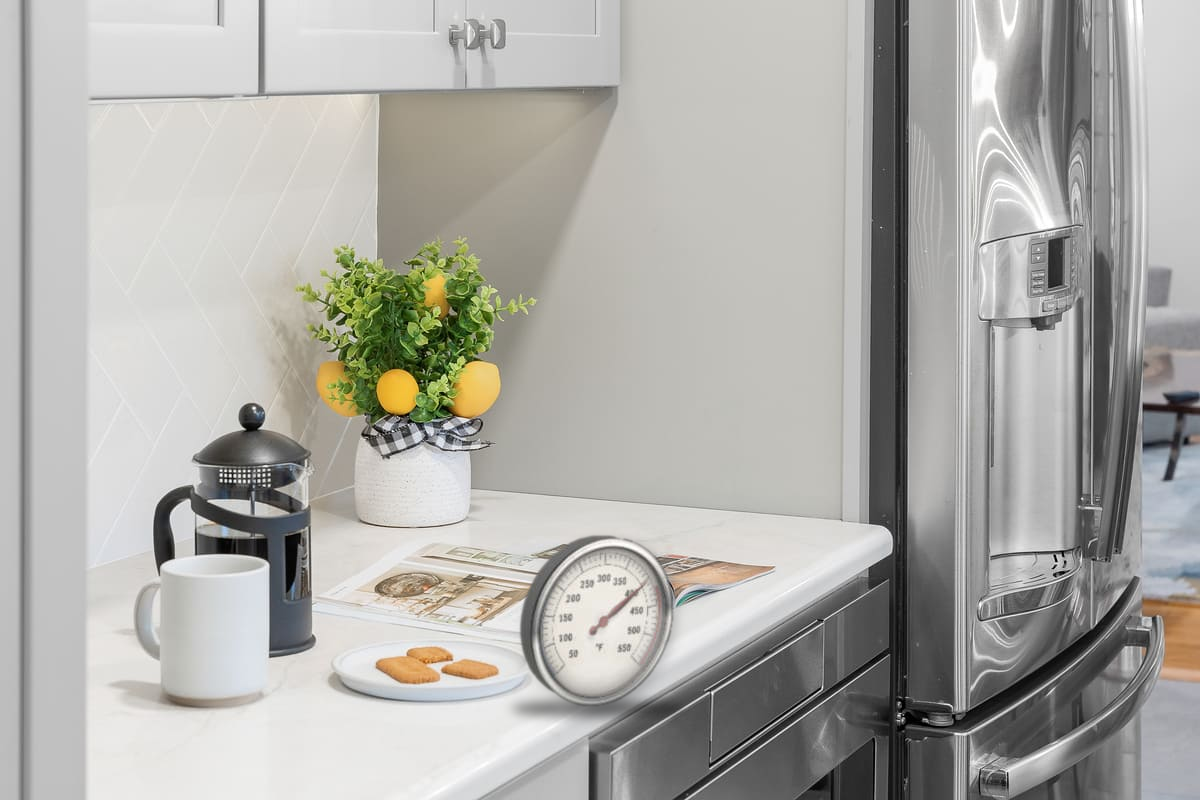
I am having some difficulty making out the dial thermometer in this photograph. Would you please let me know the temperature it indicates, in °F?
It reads 400 °F
